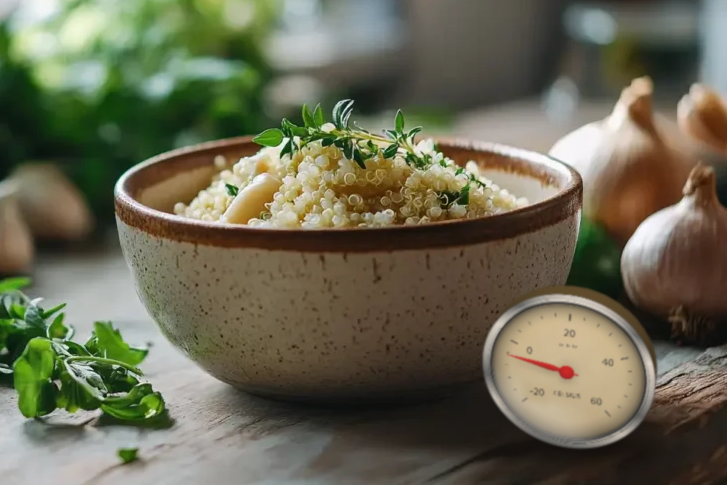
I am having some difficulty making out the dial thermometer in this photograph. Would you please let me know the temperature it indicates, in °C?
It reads -4 °C
